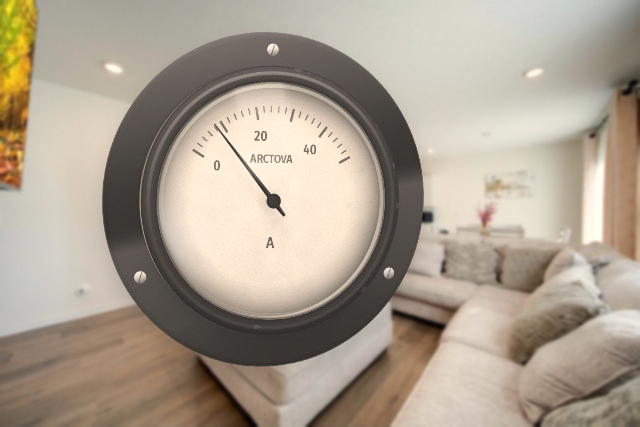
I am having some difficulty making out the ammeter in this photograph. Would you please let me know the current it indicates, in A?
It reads 8 A
